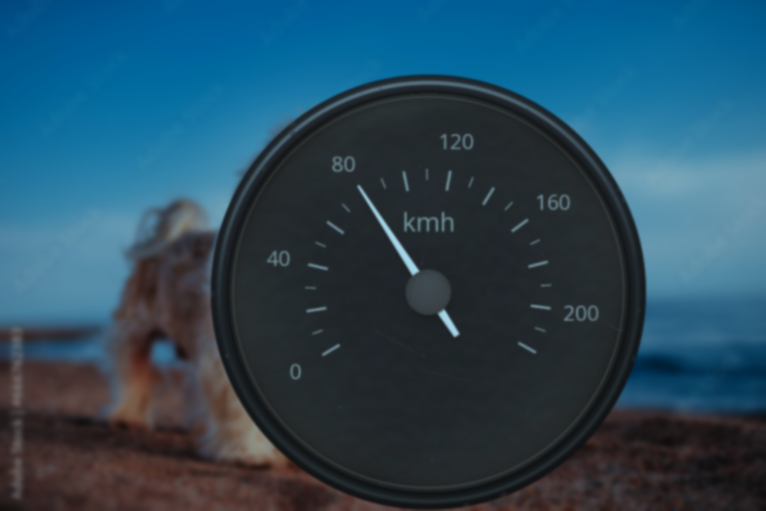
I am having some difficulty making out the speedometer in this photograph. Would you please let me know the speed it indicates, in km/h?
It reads 80 km/h
